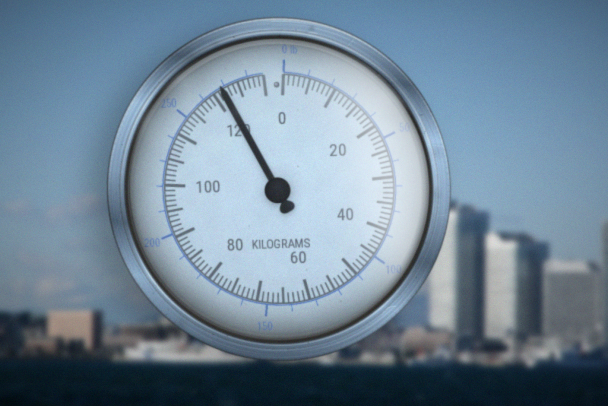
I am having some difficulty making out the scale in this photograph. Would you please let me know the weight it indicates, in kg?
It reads 122 kg
